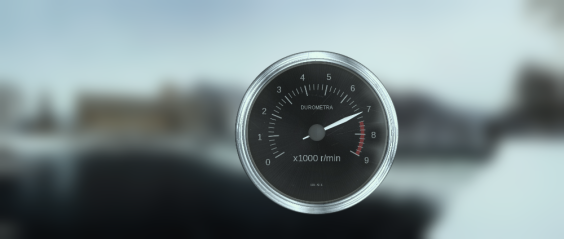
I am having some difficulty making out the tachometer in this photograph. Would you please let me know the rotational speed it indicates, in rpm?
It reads 7000 rpm
